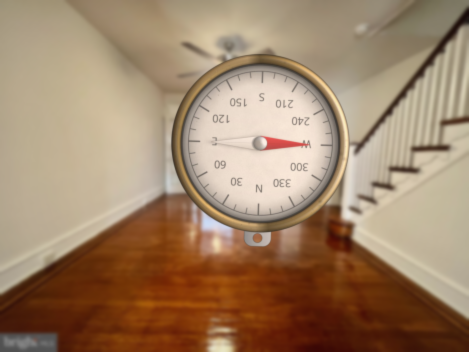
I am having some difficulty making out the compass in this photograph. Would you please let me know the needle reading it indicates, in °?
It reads 270 °
